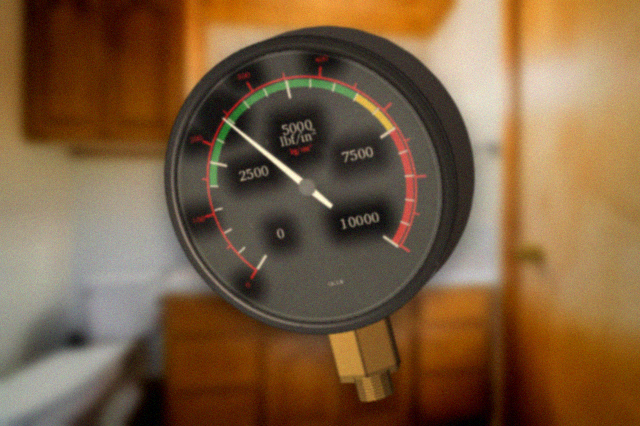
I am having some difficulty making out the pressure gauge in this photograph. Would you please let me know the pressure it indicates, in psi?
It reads 3500 psi
